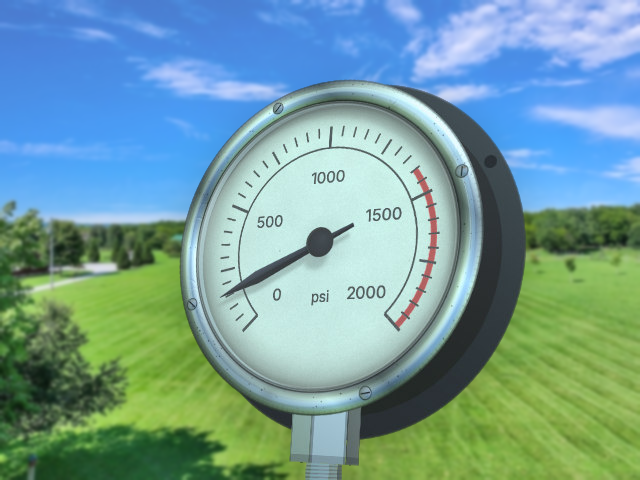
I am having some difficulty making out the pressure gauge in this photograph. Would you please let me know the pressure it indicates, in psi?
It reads 150 psi
